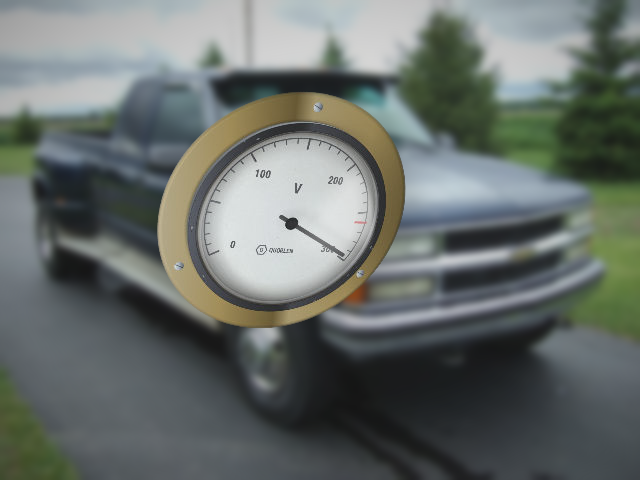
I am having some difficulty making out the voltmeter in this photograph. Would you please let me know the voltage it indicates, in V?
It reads 295 V
